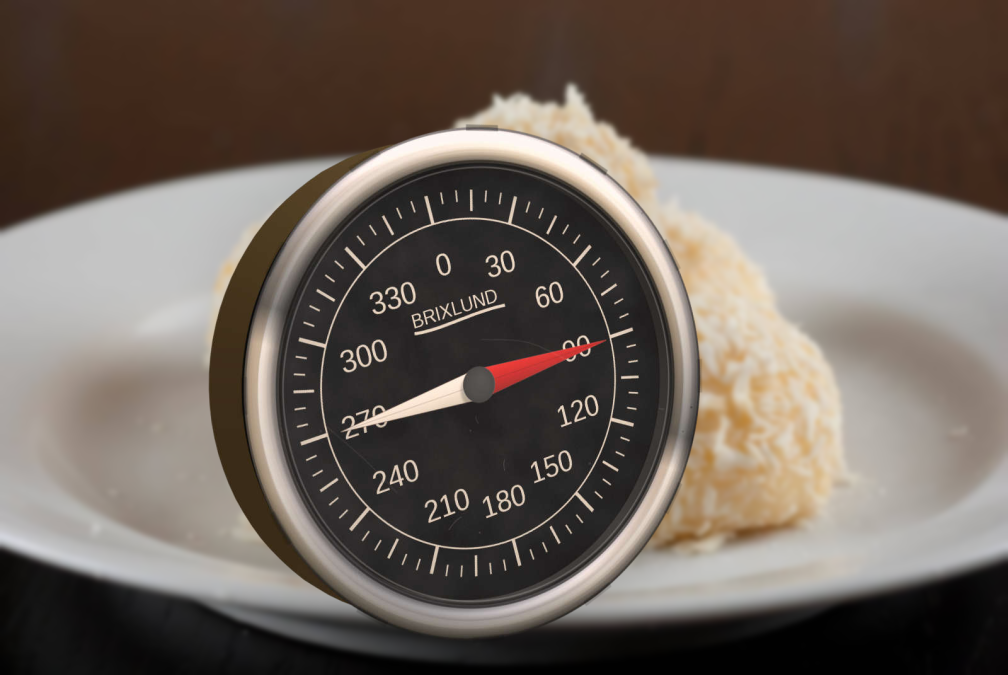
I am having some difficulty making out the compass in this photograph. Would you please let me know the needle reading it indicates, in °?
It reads 90 °
